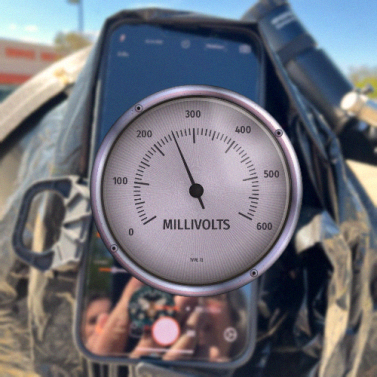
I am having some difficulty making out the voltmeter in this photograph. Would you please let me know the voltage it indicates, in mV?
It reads 250 mV
